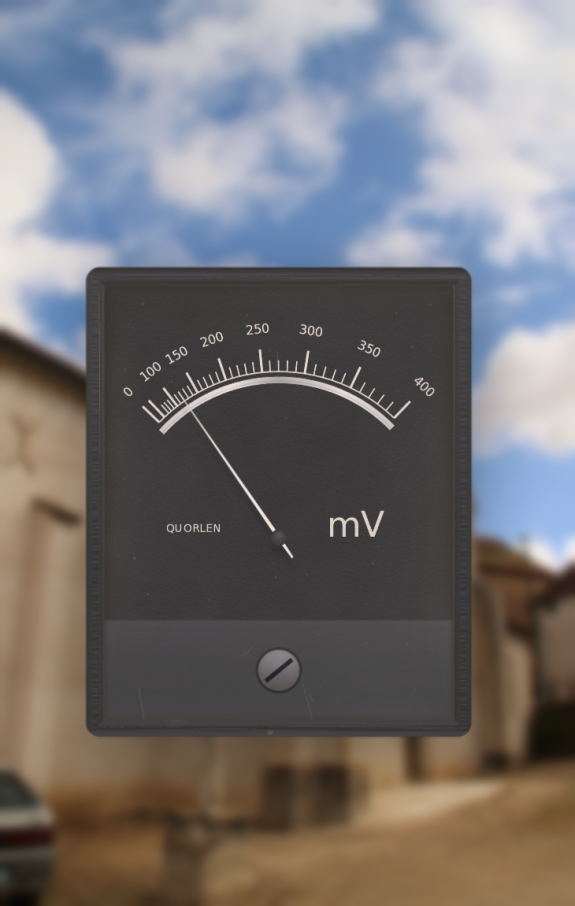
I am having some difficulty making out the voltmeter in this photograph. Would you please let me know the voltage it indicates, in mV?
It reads 120 mV
